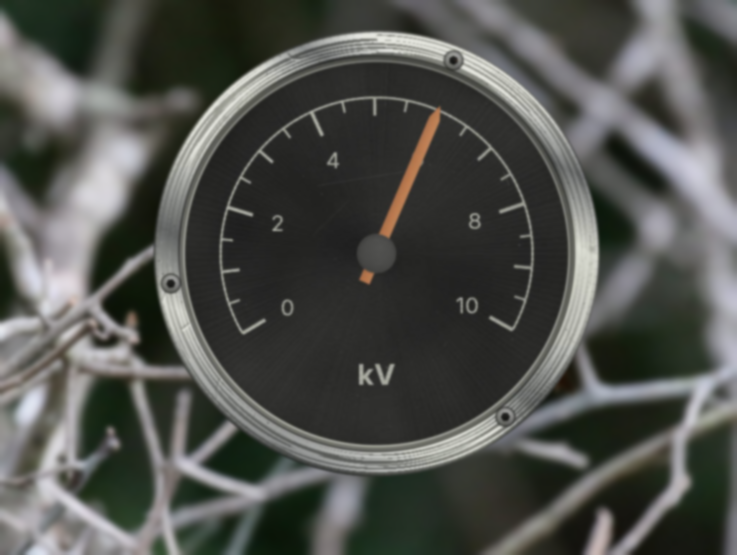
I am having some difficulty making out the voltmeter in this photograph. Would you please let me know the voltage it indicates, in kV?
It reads 6 kV
